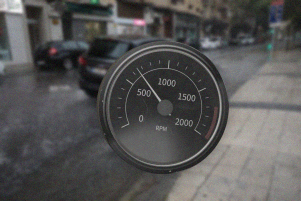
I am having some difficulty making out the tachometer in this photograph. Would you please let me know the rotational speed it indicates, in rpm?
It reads 650 rpm
